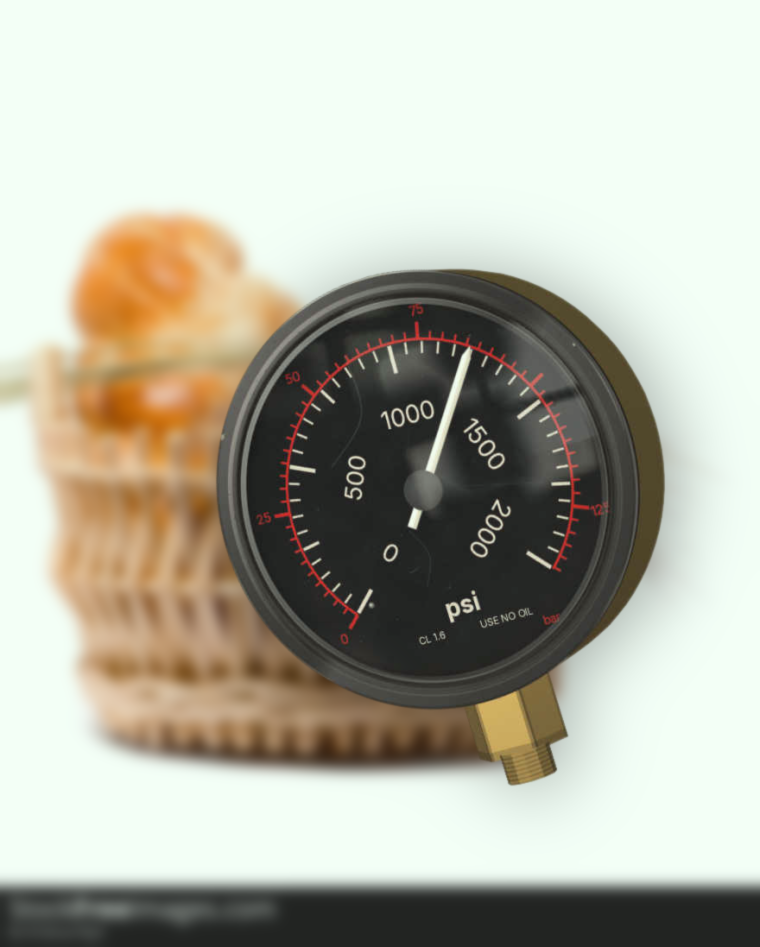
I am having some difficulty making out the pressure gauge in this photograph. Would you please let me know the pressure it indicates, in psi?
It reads 1250 psi
